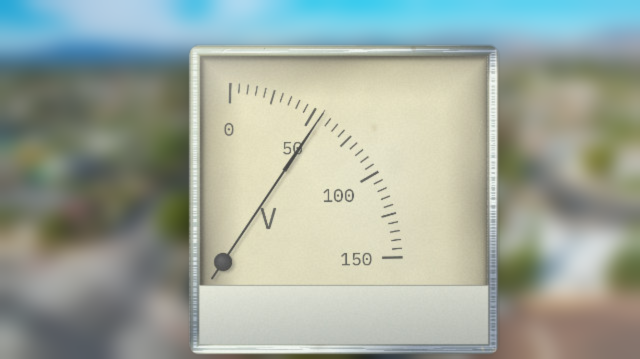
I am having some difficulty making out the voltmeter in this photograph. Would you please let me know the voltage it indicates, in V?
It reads 55 V
